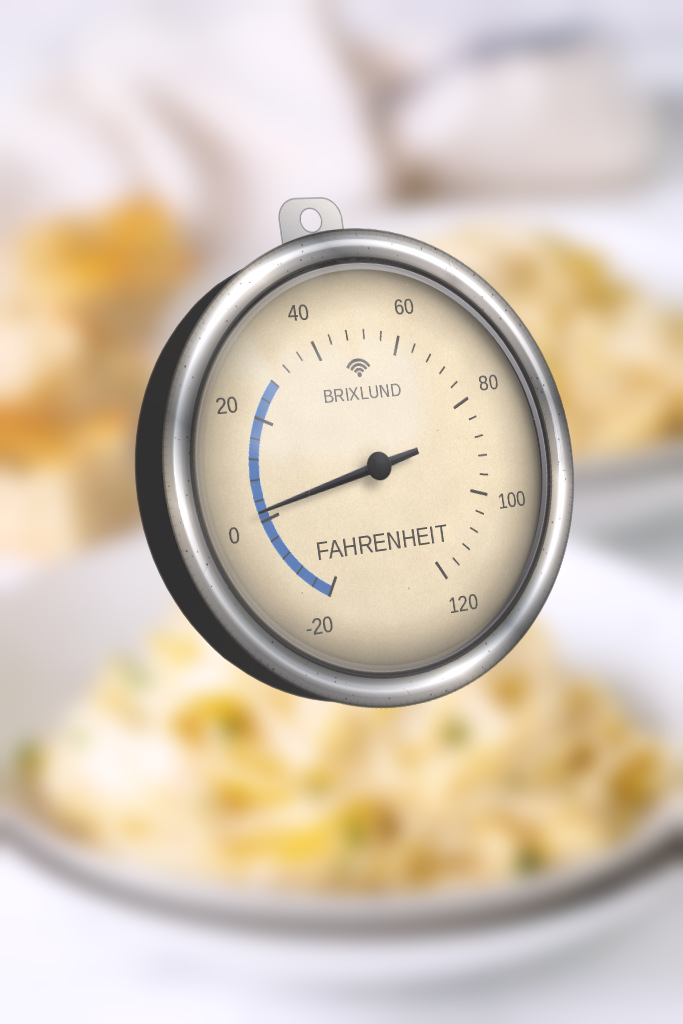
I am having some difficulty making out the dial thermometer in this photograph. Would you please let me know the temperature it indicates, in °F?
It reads 2 °F
